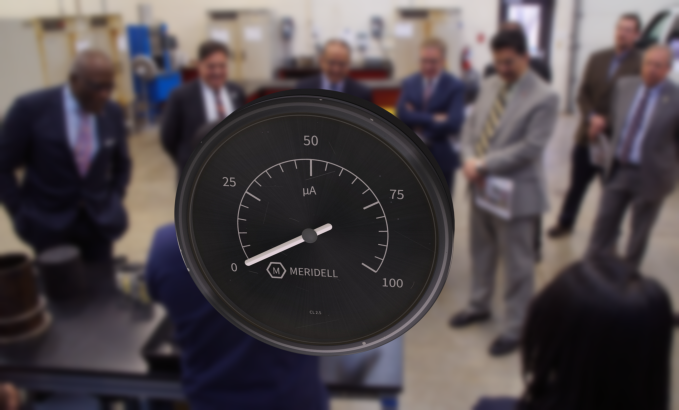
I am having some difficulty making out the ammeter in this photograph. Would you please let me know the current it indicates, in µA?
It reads 0 µA
